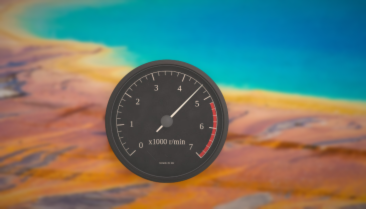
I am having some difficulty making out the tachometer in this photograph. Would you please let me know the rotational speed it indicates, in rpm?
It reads 4600 rpm
